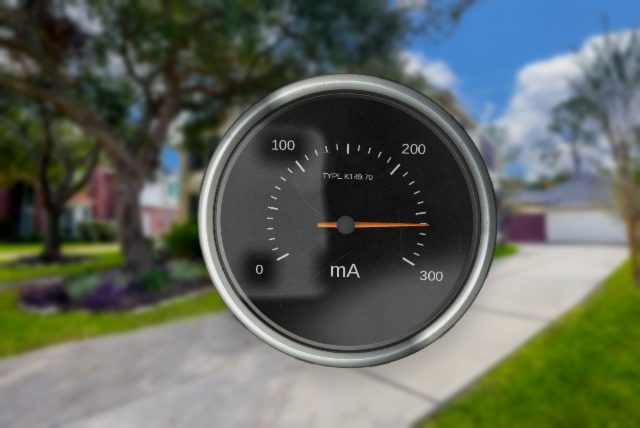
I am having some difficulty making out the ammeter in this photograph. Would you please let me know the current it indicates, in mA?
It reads 260 mA
